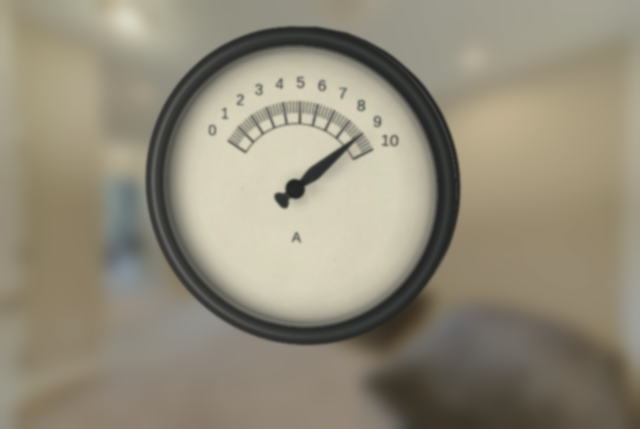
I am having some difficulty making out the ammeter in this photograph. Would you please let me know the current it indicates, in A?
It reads 9 A
